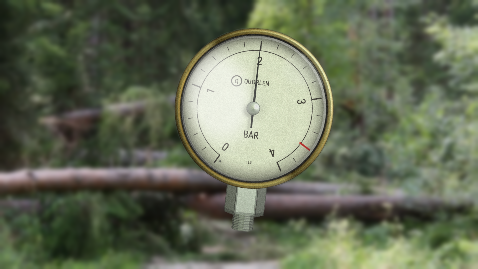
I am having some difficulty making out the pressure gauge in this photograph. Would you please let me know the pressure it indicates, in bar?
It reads 2 bar
